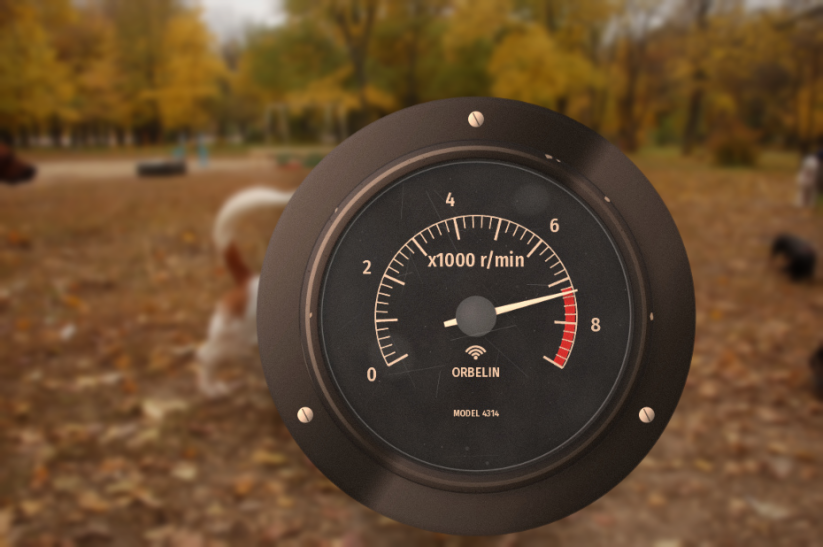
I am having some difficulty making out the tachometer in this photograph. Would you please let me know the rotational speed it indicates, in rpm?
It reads 7300 rpm
